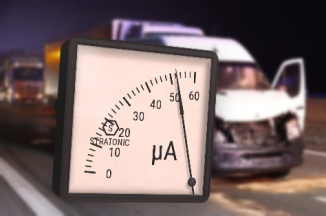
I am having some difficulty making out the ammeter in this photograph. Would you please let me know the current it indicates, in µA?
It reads 52 µA
